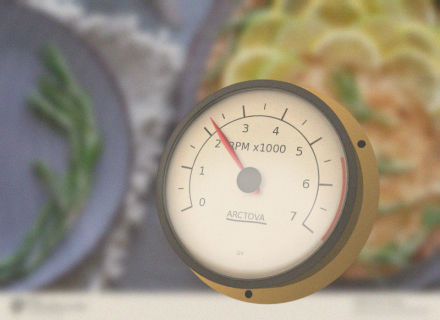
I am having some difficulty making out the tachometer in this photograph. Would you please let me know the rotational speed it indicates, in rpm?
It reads 2250 rpm
